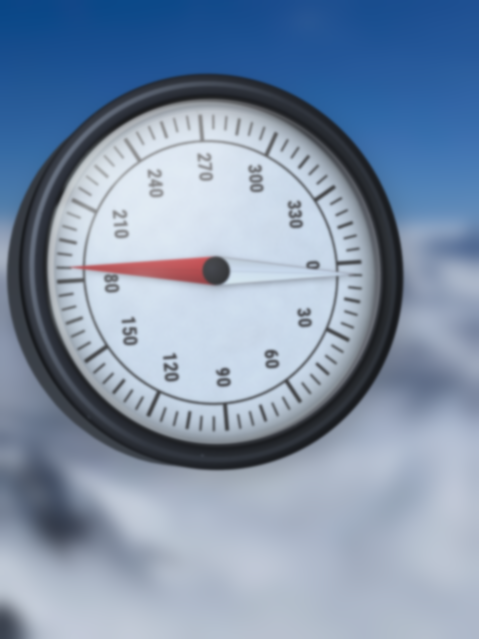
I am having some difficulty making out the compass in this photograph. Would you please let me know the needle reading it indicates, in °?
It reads 185 °
